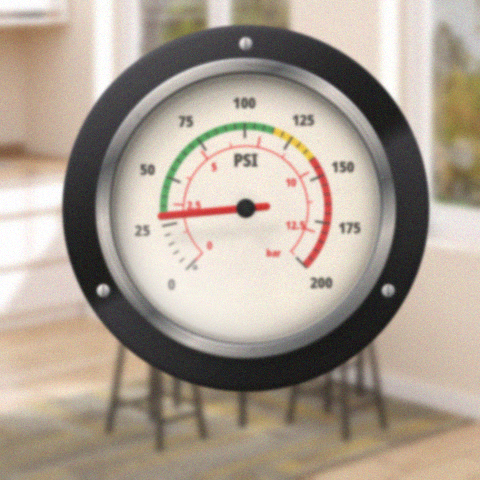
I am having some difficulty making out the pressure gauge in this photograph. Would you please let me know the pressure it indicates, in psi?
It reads 30 psi
